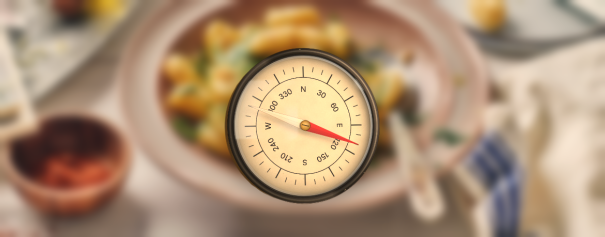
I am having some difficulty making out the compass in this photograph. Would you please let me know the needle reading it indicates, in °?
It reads 110 °
